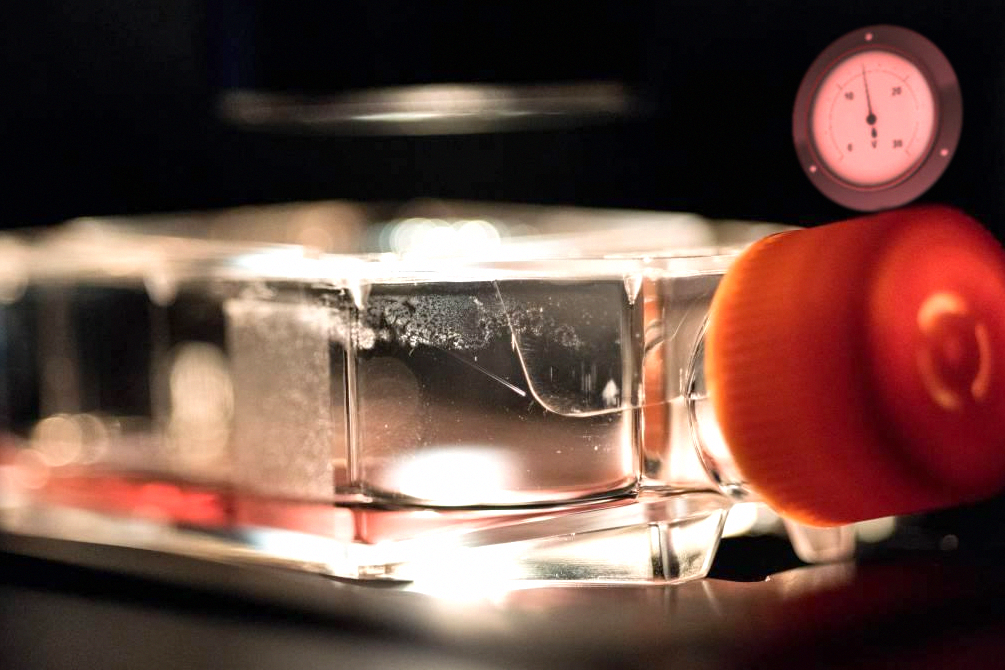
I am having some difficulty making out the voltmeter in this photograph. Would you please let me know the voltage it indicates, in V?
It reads 14 V
